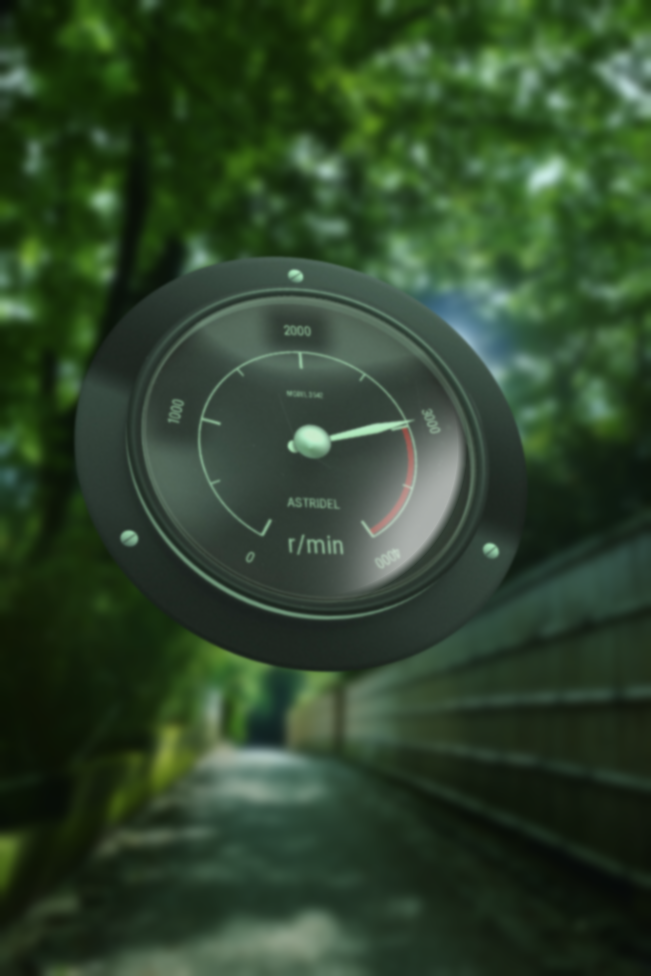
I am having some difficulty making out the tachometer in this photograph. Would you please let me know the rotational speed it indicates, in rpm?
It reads 3000 rpm
